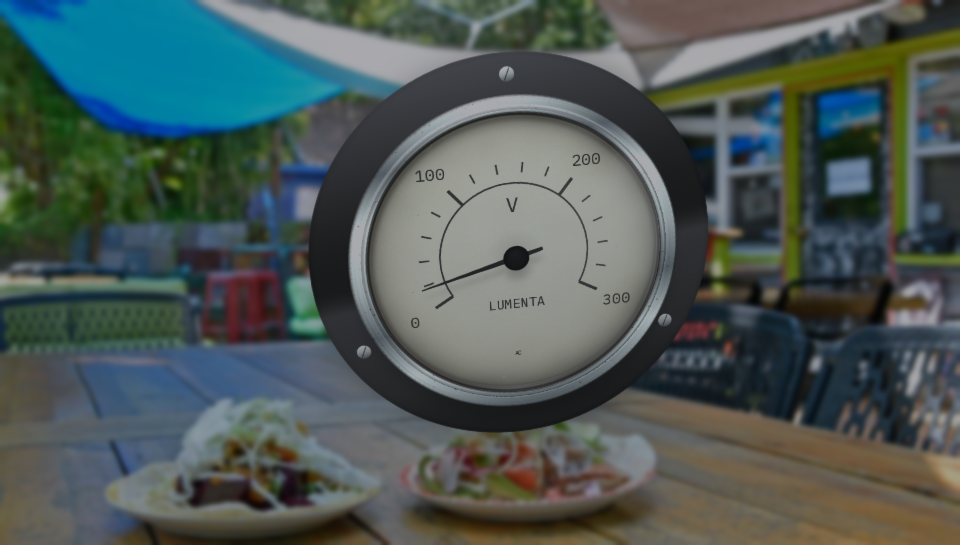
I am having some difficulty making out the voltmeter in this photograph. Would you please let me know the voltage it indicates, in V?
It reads 20 V
